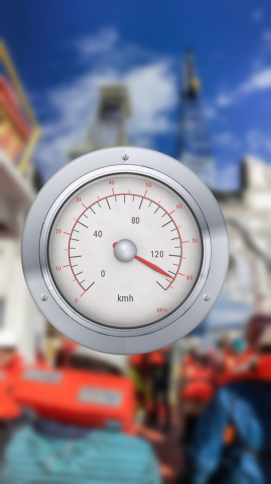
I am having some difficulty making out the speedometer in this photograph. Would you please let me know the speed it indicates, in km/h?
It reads 132.5 km/h
